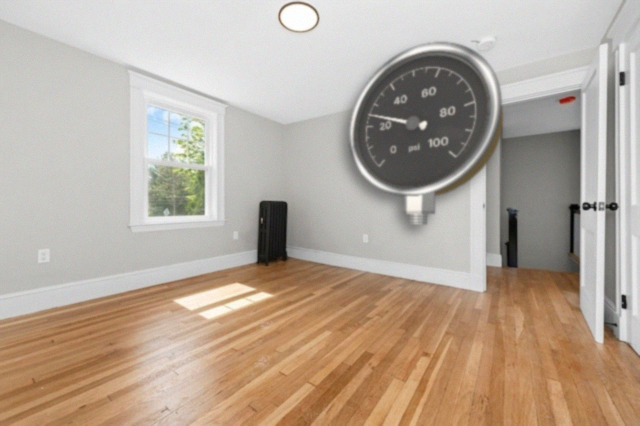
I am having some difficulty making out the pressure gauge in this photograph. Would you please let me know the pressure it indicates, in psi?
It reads 25 psi
